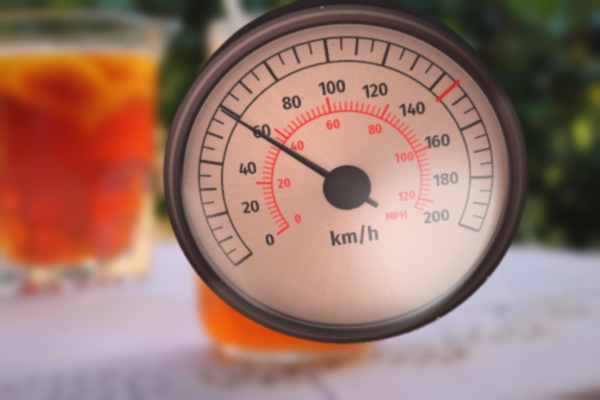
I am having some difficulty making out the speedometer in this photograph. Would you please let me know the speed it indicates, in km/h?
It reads 60 km/h
